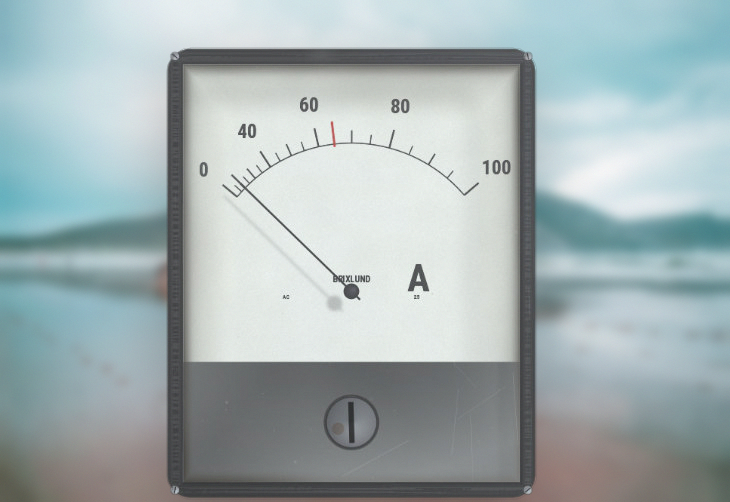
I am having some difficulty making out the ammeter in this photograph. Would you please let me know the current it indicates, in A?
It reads 20 A
